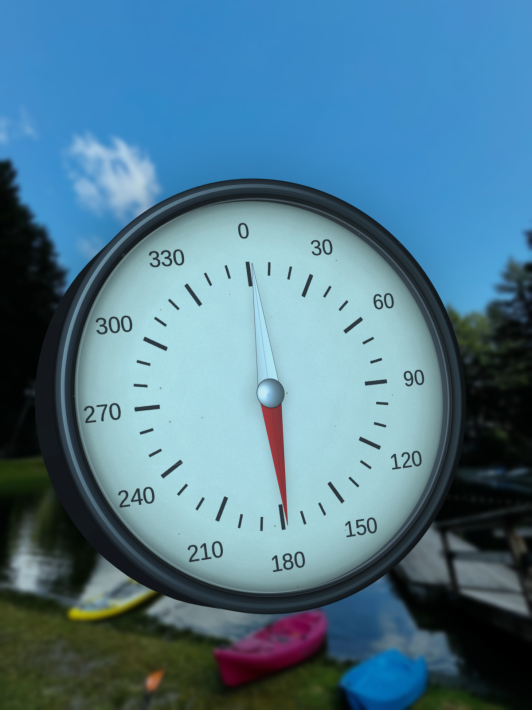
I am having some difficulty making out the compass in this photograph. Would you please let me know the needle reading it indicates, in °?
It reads 180 °
